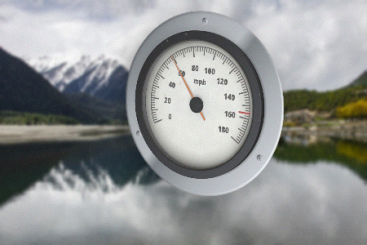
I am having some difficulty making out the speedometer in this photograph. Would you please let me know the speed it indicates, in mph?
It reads 60 mph
